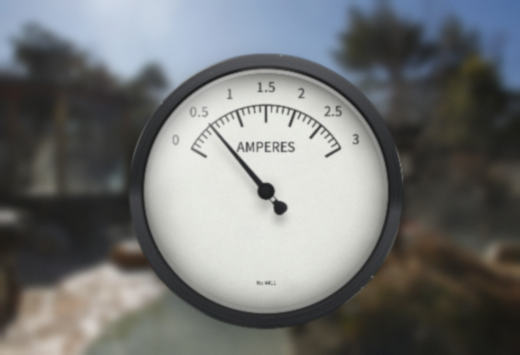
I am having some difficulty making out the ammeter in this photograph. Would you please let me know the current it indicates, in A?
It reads 0.5 A
